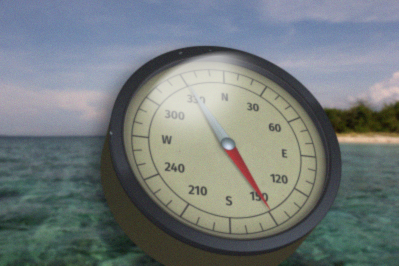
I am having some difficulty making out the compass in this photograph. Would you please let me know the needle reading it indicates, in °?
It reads 150 °
